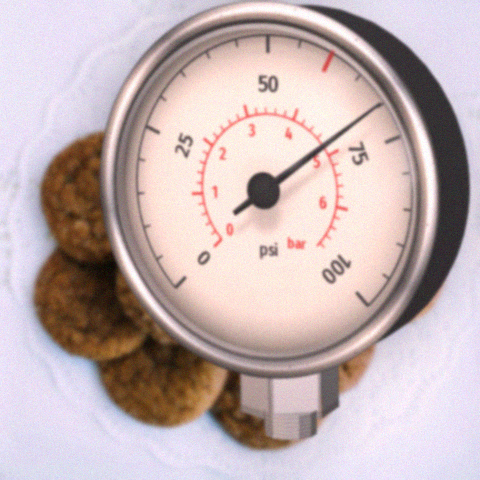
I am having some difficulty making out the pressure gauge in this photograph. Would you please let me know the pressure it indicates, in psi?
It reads 70 psi
